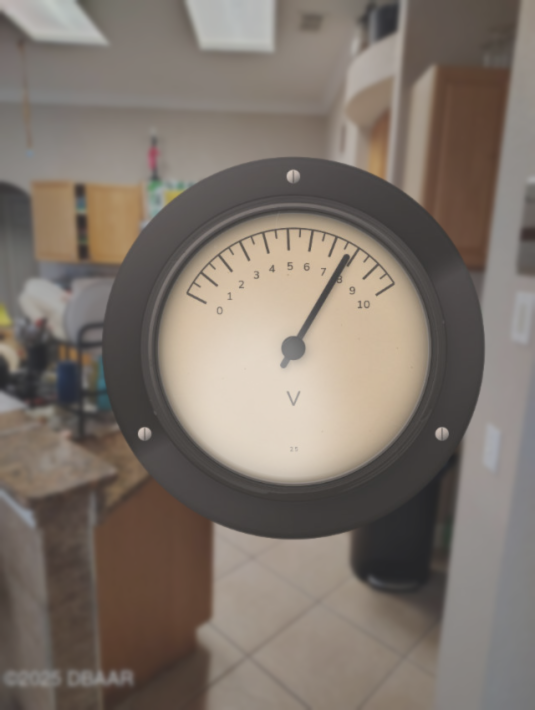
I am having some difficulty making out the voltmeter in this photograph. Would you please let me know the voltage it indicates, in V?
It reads 7.75 V
